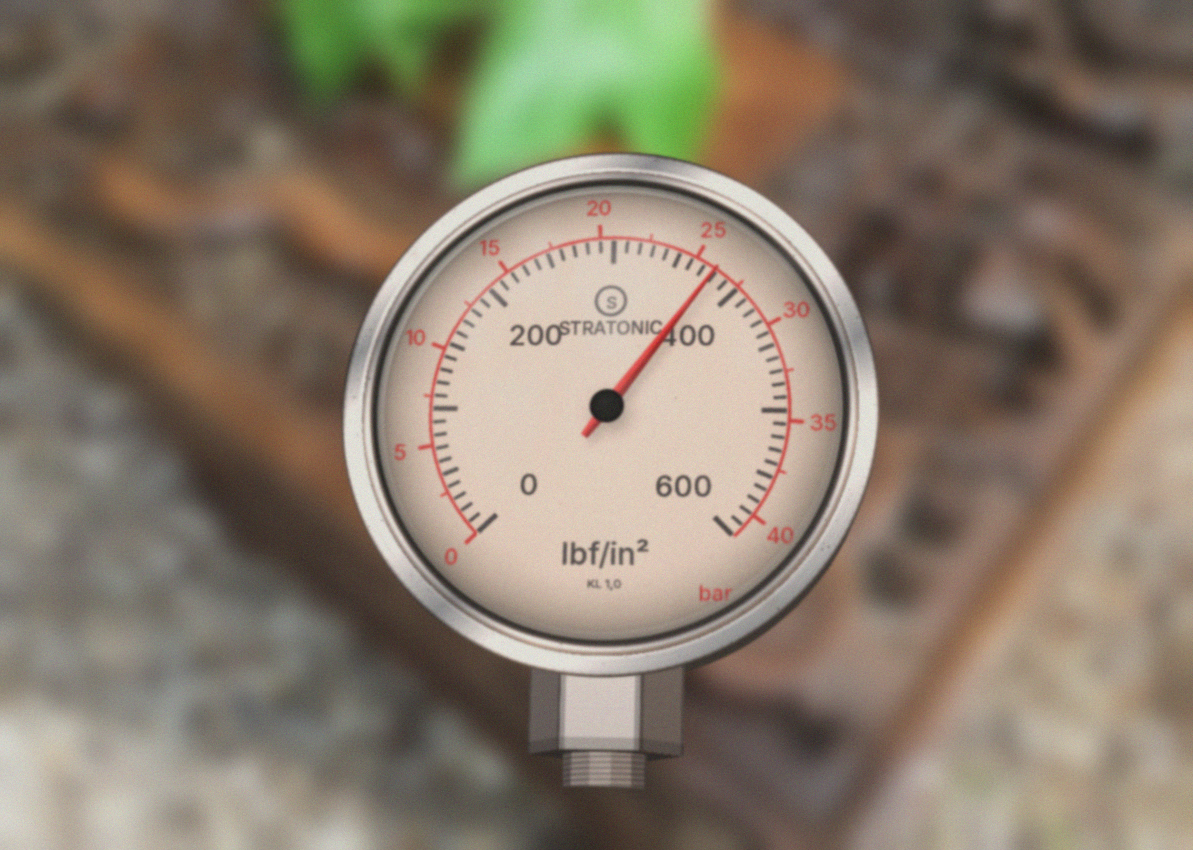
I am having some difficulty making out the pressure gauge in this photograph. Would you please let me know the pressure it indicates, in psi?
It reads 380 psi
